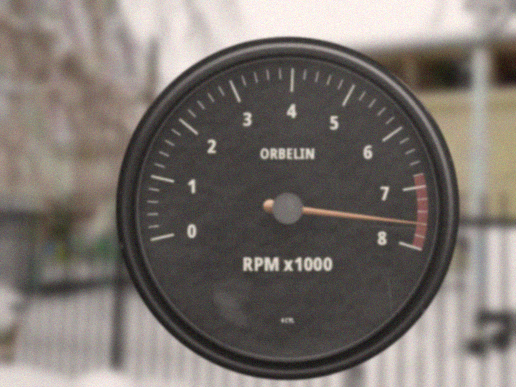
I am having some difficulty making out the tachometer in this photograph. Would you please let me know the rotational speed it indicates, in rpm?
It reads 7600 rpm
